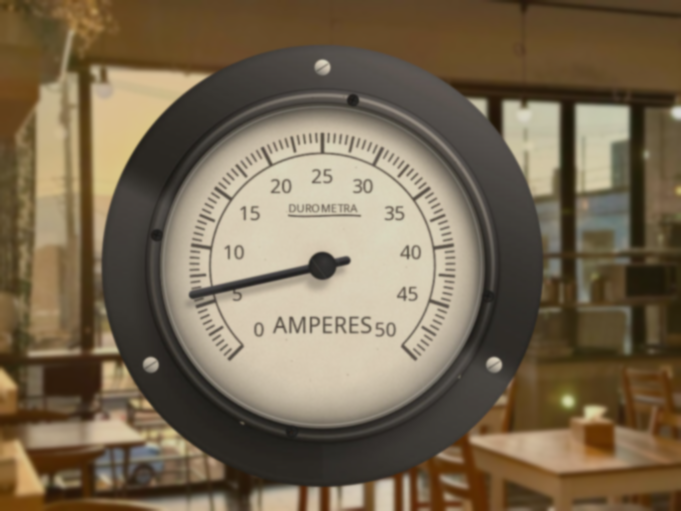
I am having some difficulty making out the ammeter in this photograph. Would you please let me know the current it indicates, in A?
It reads 6 A
